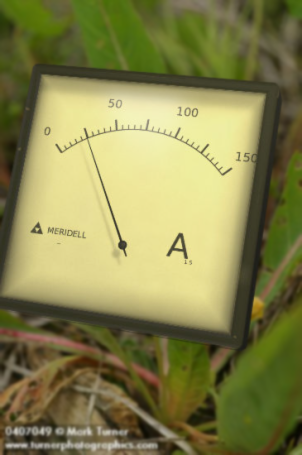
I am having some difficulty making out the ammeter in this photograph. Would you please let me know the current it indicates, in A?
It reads 25 A
